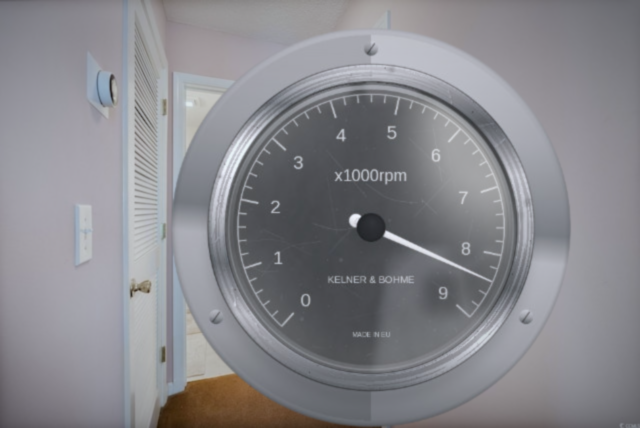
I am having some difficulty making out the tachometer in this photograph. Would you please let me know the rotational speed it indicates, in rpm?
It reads 8400 rpm
